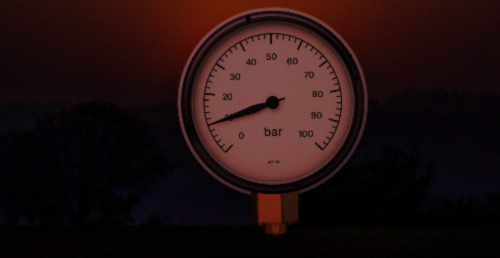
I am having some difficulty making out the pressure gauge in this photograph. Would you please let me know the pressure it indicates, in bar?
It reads 10 bar
